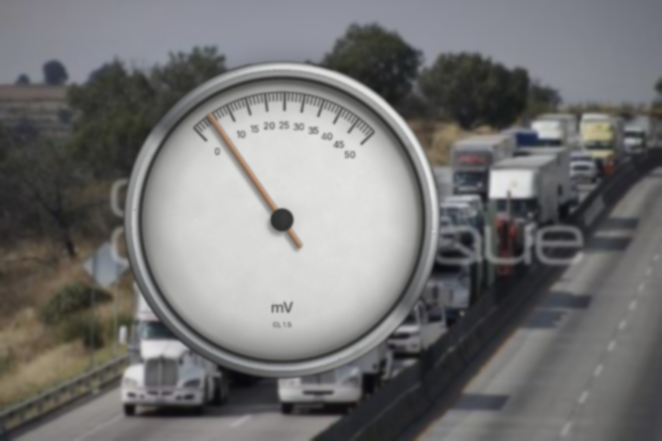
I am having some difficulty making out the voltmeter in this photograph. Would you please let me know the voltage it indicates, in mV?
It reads 5 mV
